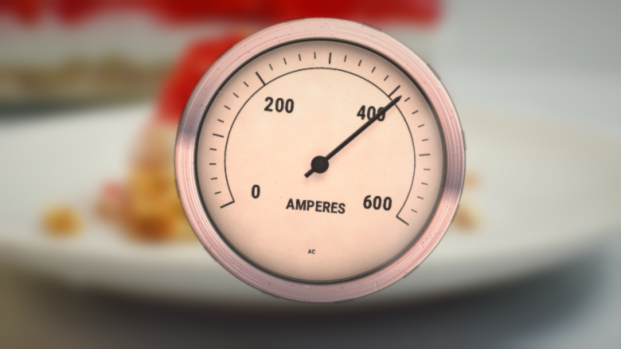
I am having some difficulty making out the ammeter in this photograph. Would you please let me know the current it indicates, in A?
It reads 410 A
